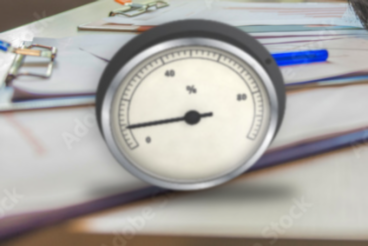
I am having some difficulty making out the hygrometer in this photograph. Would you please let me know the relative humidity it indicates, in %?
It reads 10 %
